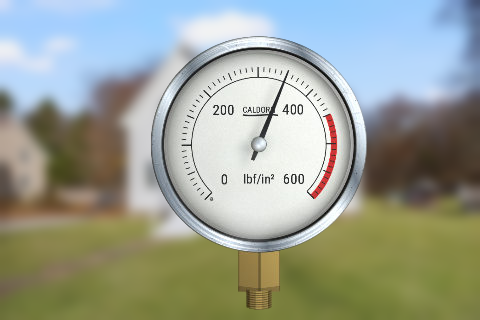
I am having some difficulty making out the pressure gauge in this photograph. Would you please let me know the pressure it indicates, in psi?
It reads 350 psi
